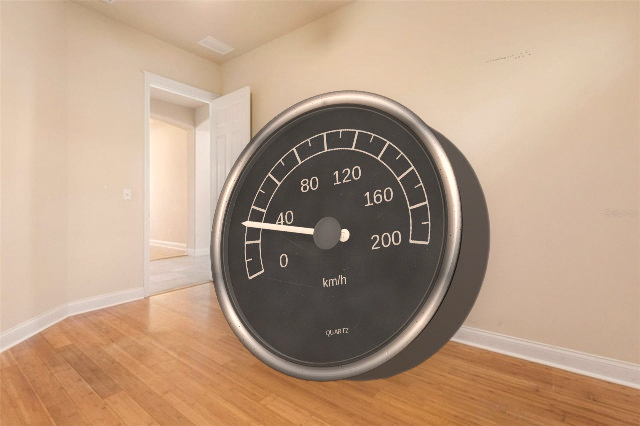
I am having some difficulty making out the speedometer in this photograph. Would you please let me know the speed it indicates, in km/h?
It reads 30 km/h
